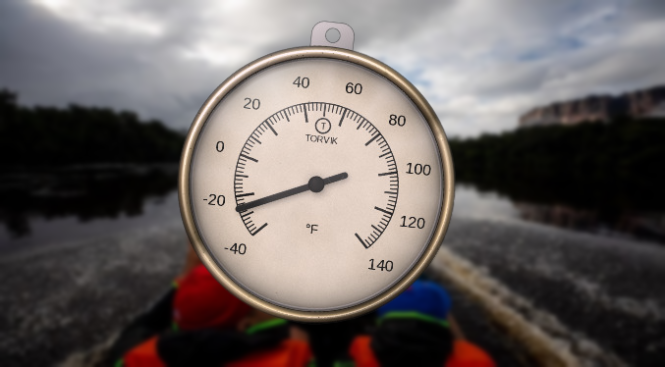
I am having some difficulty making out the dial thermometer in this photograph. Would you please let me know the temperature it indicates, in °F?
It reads -26 °F
